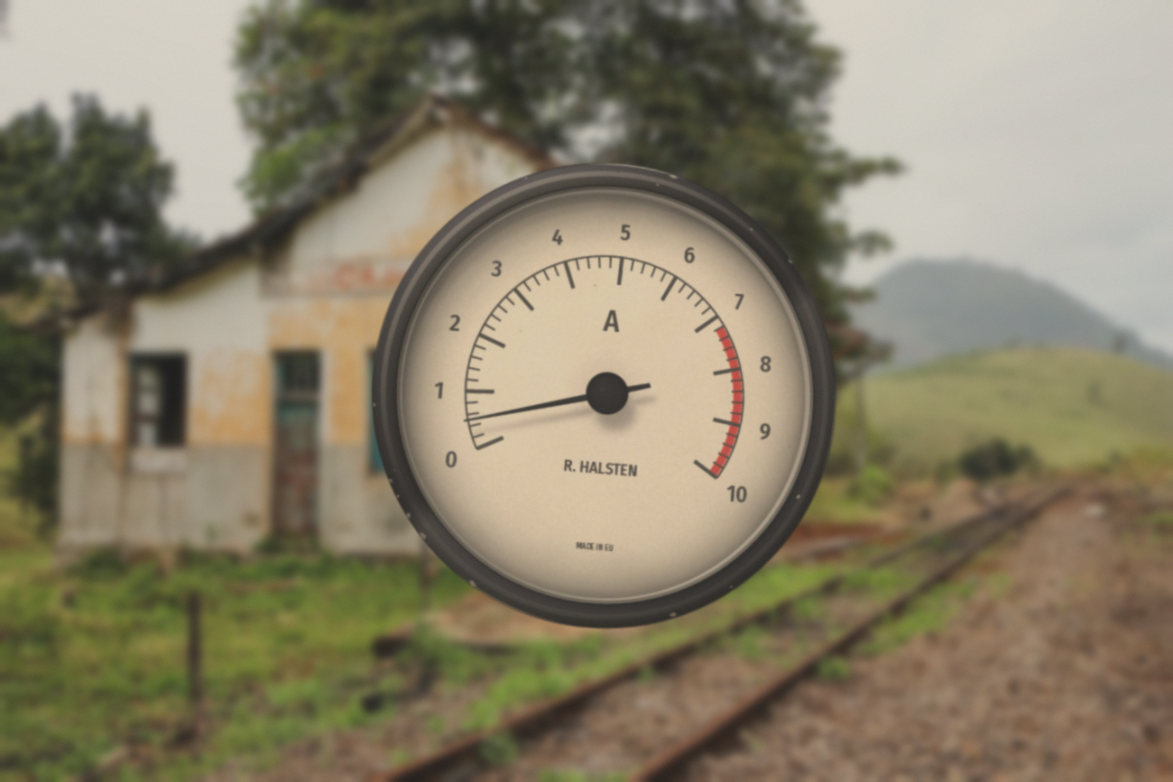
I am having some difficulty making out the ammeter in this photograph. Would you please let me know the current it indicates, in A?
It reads 0.5 A
